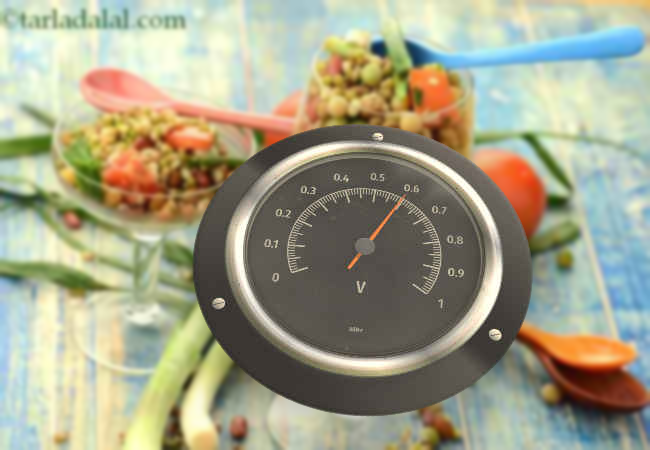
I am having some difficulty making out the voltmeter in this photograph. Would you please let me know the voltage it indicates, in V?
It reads 0.6 V
